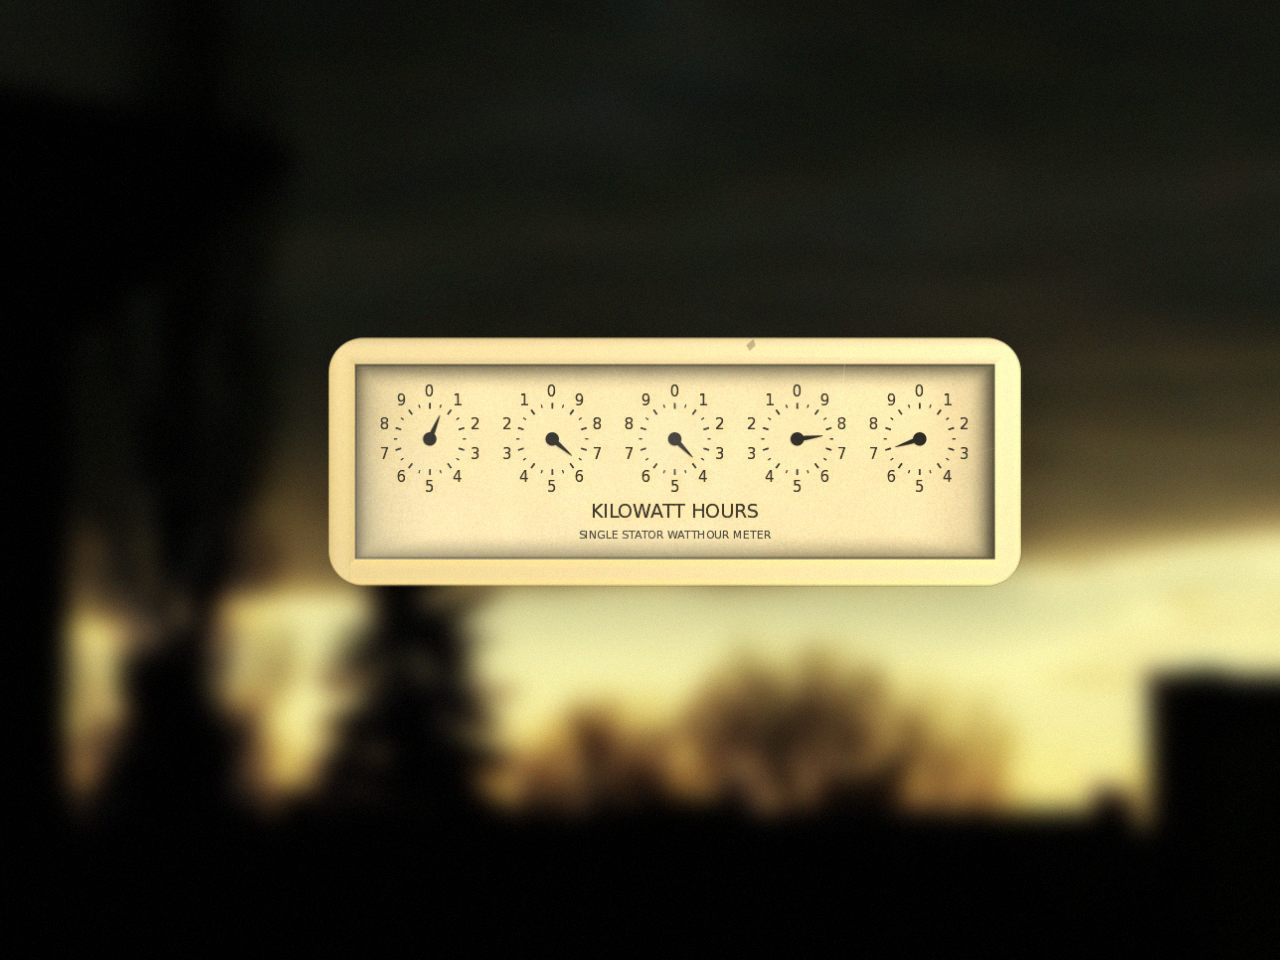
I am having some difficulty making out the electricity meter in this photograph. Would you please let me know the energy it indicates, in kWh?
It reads 6377 kWh
